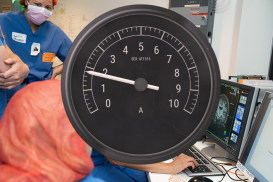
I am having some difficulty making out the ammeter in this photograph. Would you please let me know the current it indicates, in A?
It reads 1.8 A
